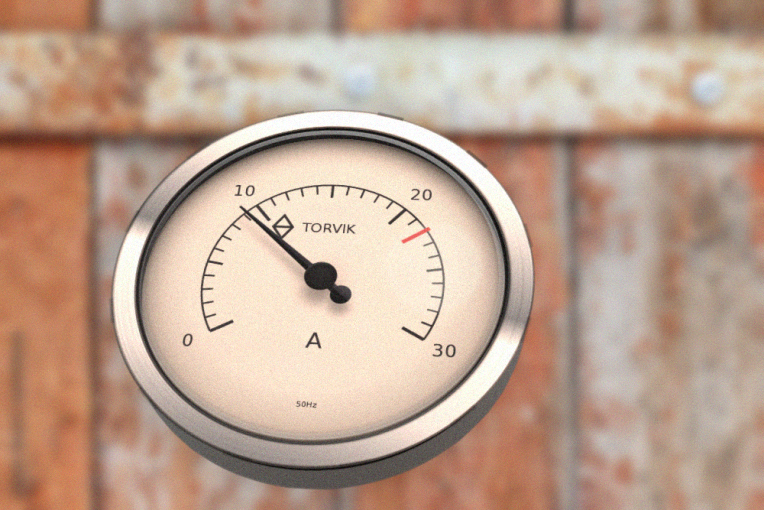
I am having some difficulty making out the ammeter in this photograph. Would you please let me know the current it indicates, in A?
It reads 9 A
